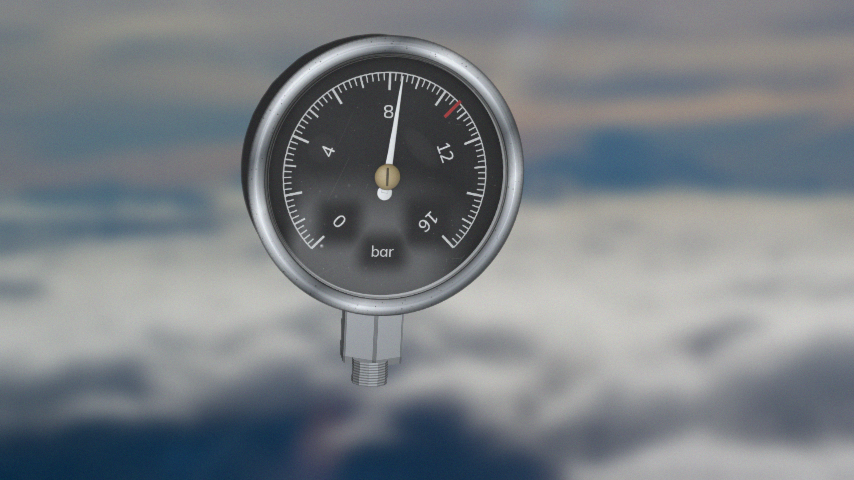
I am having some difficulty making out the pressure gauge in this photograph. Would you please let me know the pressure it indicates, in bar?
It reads 8.4 bar
